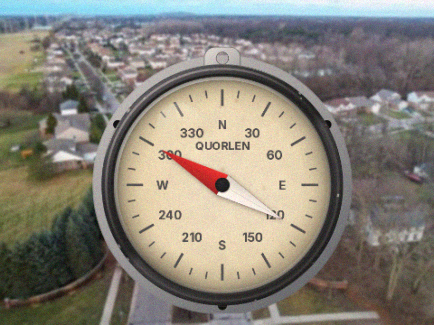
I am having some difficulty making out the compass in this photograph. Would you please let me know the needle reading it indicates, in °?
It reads 300 °
